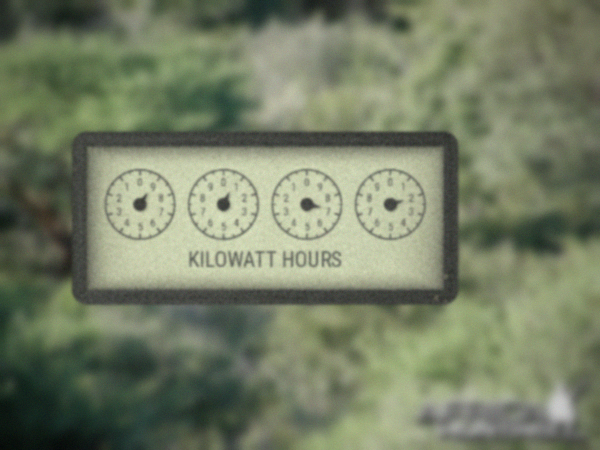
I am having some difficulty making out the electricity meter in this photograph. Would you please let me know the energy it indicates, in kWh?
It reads 9072 kWh
